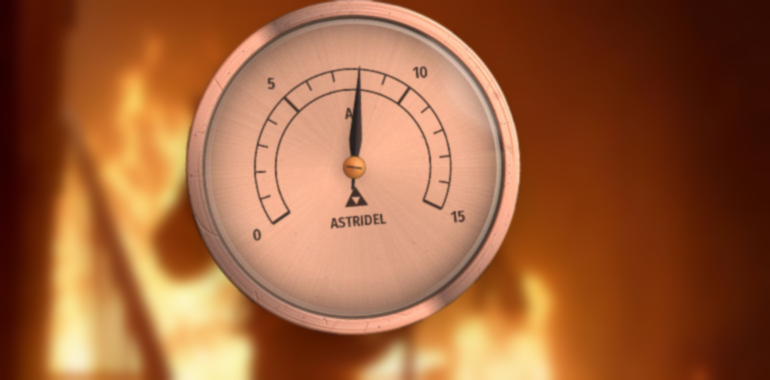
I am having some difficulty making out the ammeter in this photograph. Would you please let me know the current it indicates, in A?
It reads 8 A
